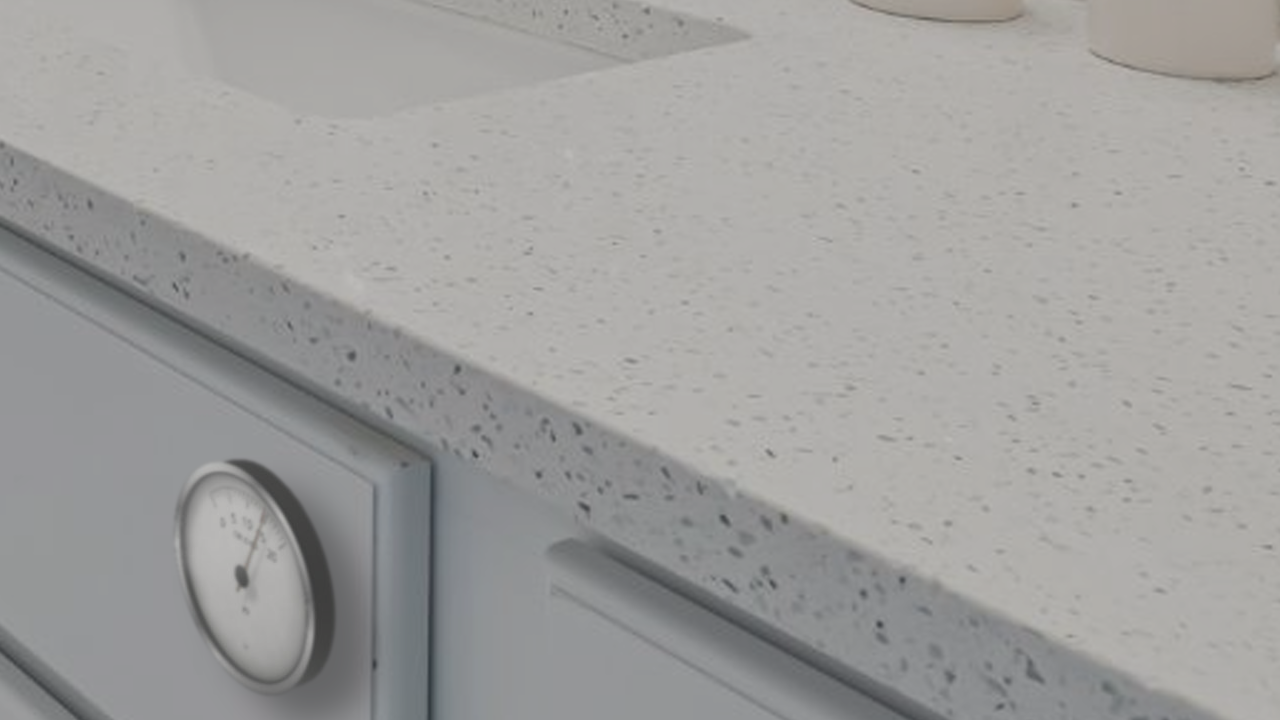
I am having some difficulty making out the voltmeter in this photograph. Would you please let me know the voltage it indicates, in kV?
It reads 15 kV
